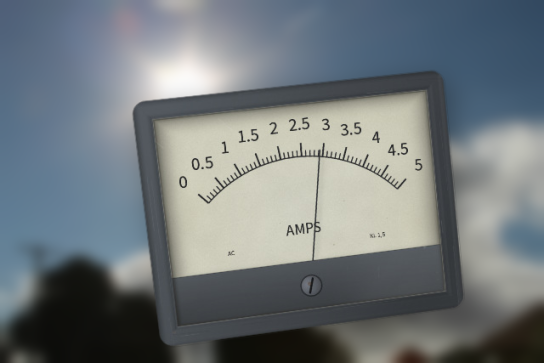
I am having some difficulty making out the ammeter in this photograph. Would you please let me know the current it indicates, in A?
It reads 2.9 A
